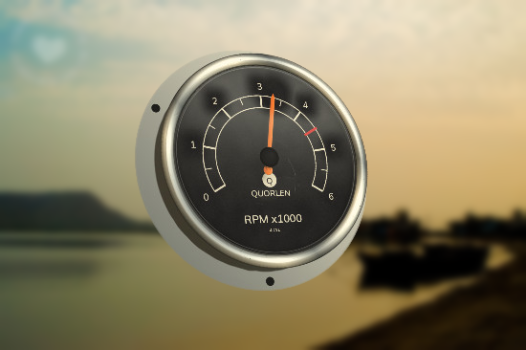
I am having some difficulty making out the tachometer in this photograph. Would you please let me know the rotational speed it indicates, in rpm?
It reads 3250 rpm
